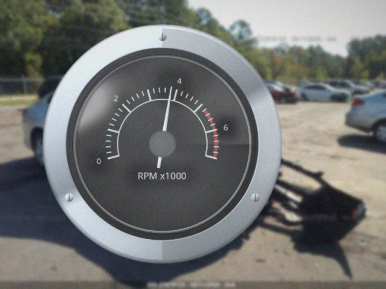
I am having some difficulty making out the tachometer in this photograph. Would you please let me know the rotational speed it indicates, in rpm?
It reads 3800 rpm
